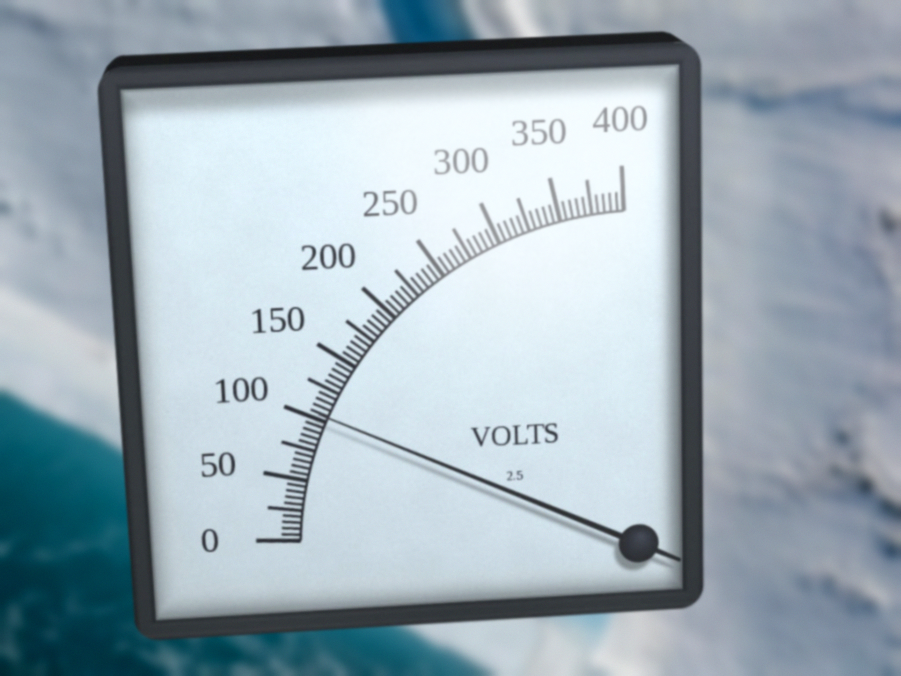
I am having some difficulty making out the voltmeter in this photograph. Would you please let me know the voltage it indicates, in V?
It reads 105 V
